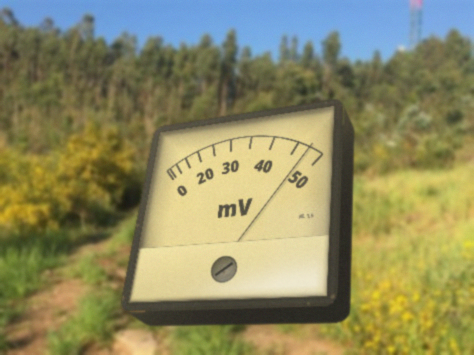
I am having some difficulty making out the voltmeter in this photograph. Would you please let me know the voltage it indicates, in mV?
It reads 47.5 mV
